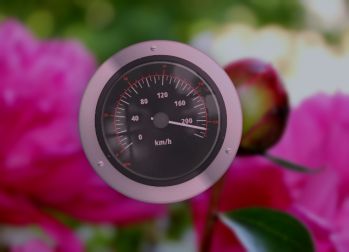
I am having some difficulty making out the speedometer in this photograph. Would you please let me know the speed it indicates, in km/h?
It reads 210 km/h
